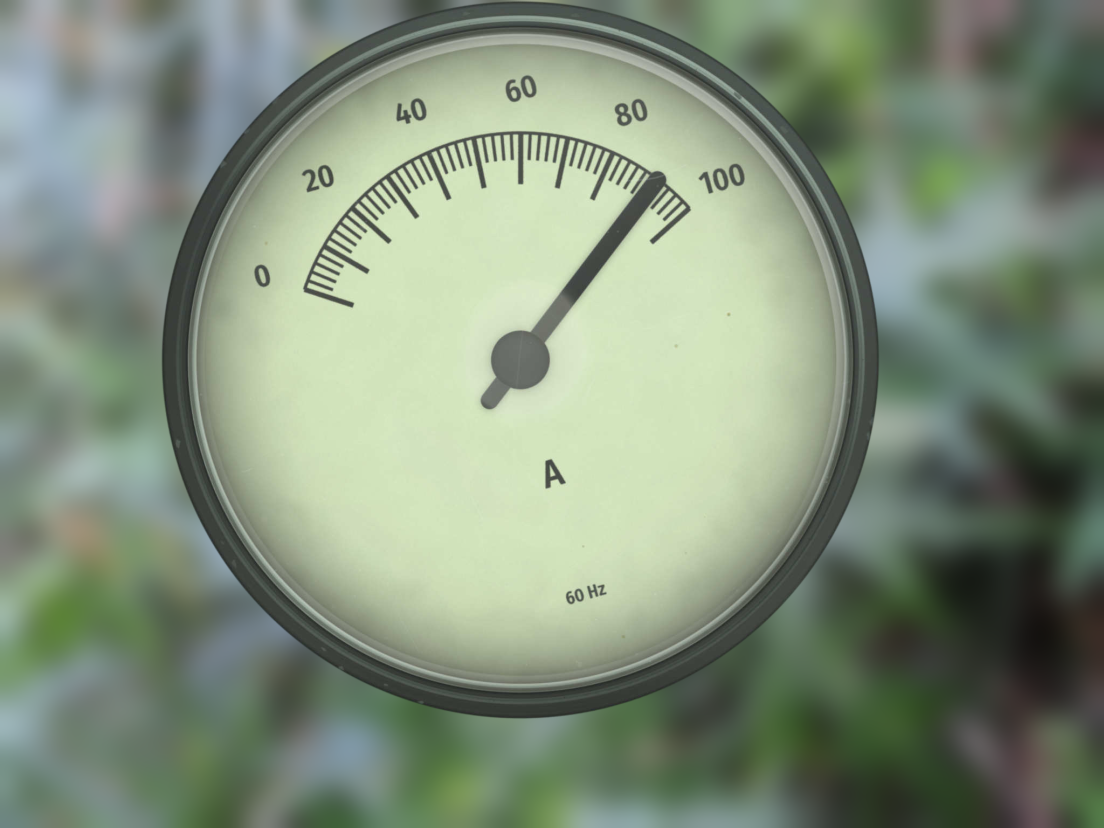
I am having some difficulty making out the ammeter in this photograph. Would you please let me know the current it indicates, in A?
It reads 91 A
